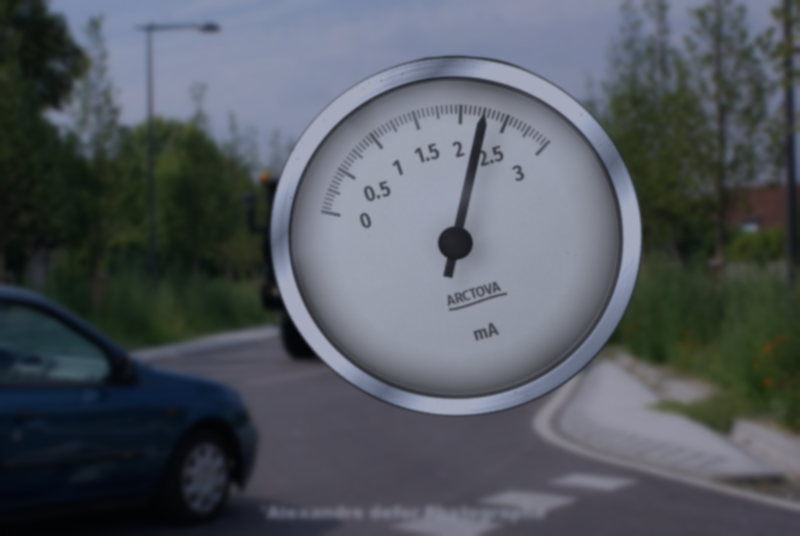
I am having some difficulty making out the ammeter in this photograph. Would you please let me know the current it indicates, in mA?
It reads 2.25 mA
